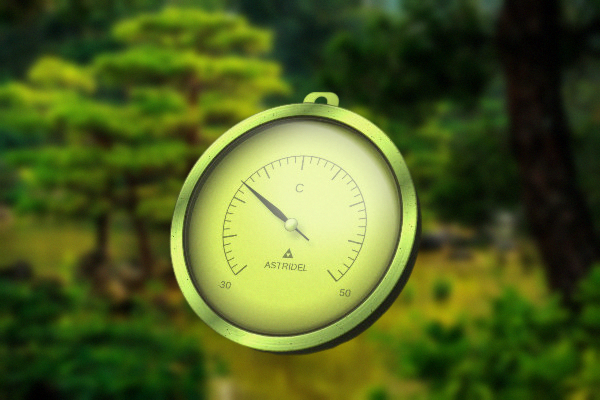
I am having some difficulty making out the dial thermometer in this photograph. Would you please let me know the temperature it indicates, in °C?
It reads -6 °C
